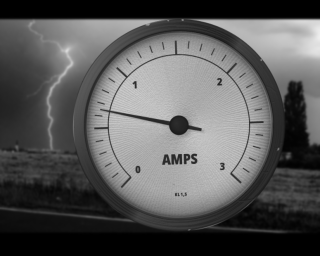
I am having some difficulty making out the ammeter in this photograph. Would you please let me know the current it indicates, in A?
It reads 0.65 A
